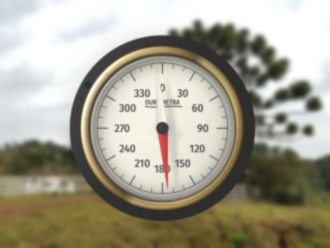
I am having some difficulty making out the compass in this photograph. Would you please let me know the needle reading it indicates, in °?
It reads 175 °
